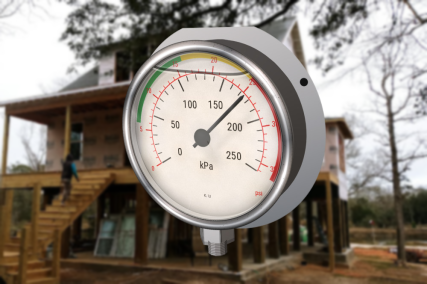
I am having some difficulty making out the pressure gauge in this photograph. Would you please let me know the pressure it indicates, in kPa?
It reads 175 kPa
